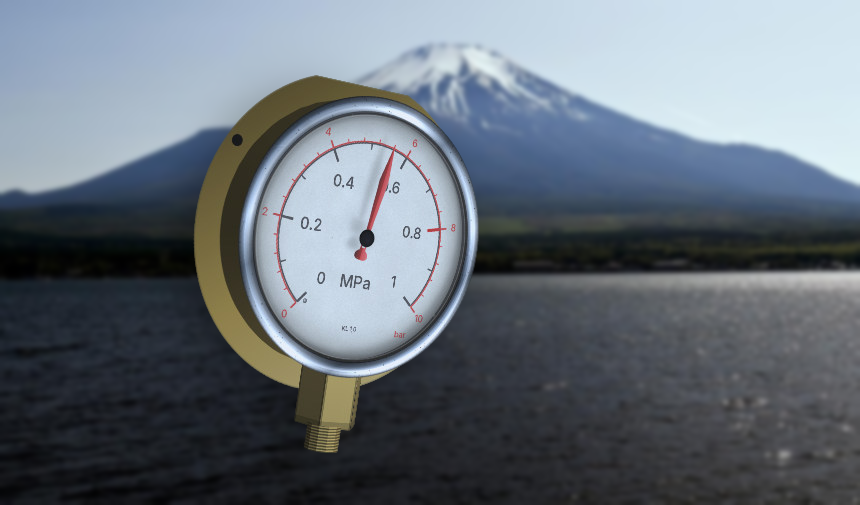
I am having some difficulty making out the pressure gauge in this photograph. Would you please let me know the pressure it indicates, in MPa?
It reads 0.55 MPa
